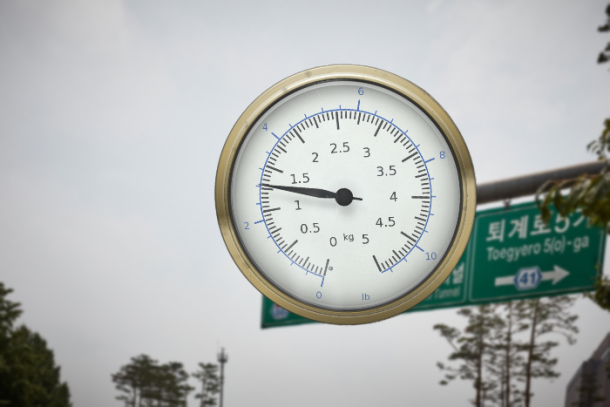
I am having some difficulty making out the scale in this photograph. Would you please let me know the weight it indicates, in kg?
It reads 1.3 kg
